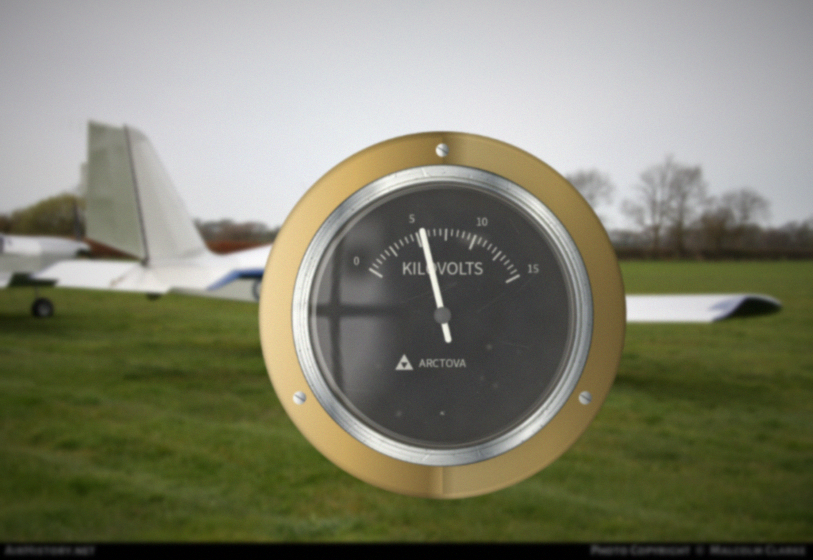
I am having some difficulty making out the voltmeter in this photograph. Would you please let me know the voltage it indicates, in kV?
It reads 5.5 kV
